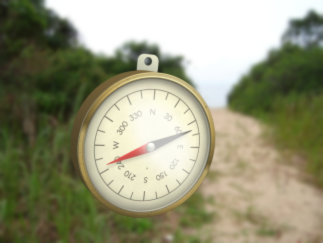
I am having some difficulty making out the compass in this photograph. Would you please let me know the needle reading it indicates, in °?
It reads 247.5 °
